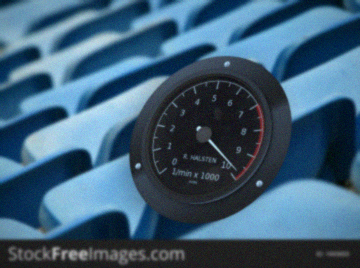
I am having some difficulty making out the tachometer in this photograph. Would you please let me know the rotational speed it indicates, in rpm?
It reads 9750 rpm
